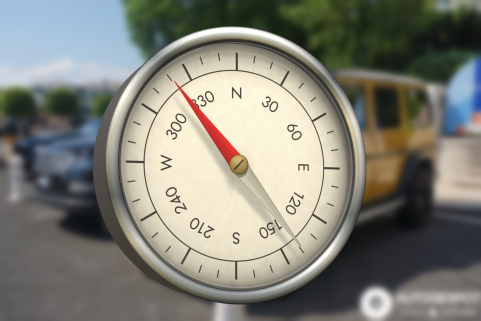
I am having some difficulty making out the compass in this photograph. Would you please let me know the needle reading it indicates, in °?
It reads 320 °
